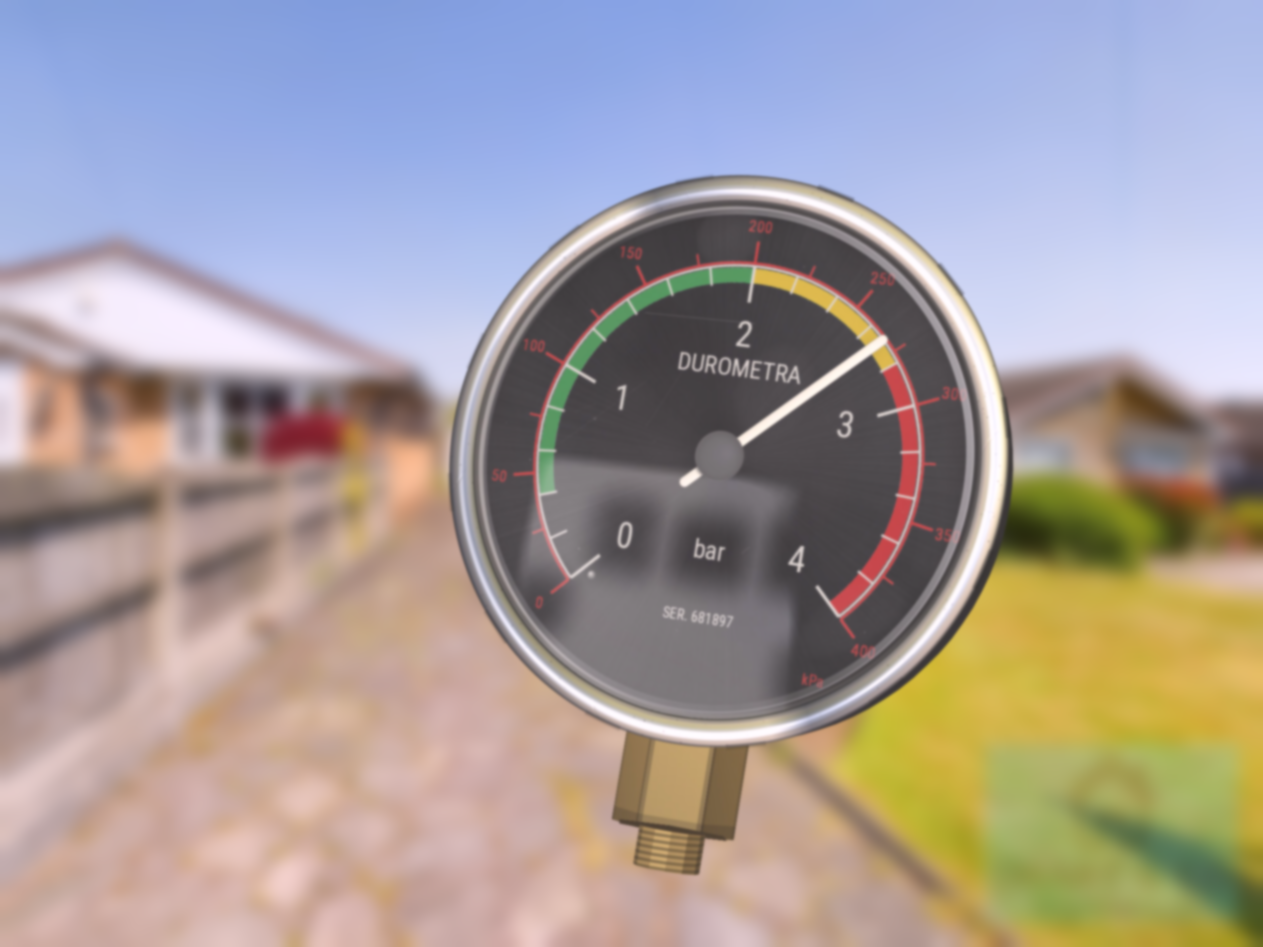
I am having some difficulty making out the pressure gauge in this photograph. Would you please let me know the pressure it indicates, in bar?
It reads 2.7 bar
